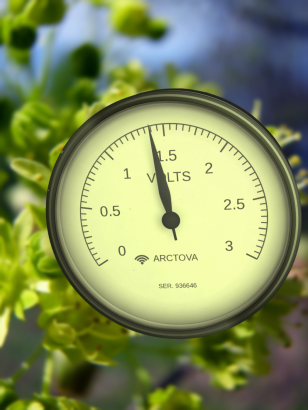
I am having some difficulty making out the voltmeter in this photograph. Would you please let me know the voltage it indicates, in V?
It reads 1.4 V
